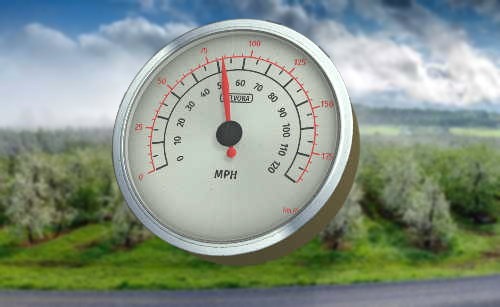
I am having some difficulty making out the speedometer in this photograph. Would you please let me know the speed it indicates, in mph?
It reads 52.5 mph
